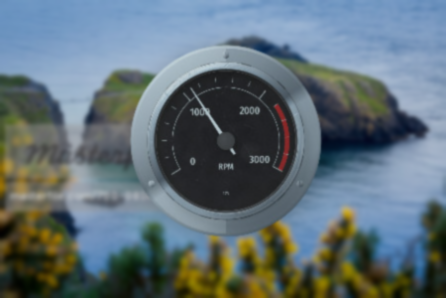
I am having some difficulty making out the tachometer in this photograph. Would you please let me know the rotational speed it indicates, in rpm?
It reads 1100 rpm
